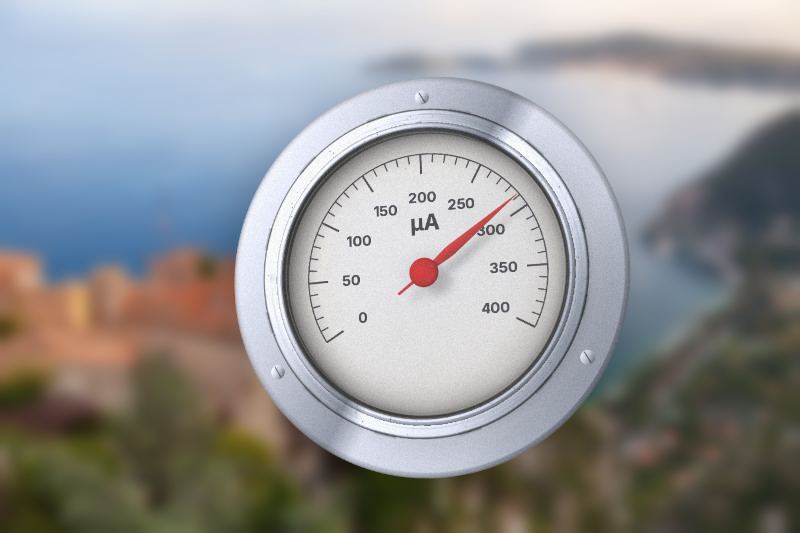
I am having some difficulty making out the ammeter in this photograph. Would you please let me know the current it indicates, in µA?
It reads 290 µA
